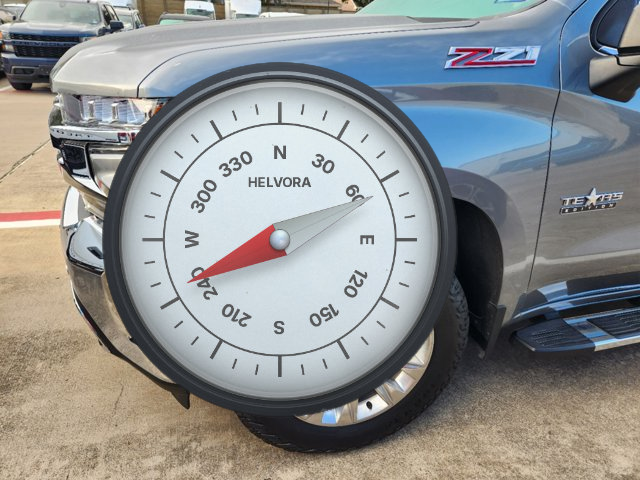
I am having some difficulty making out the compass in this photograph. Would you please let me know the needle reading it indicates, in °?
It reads 245 °
